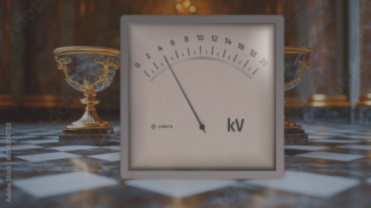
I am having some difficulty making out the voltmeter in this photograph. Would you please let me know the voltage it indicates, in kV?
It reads 4 kV
